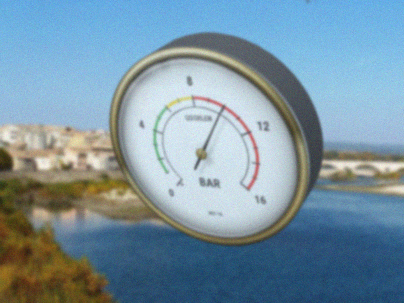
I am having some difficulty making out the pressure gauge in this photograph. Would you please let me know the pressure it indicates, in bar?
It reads 10 bar
